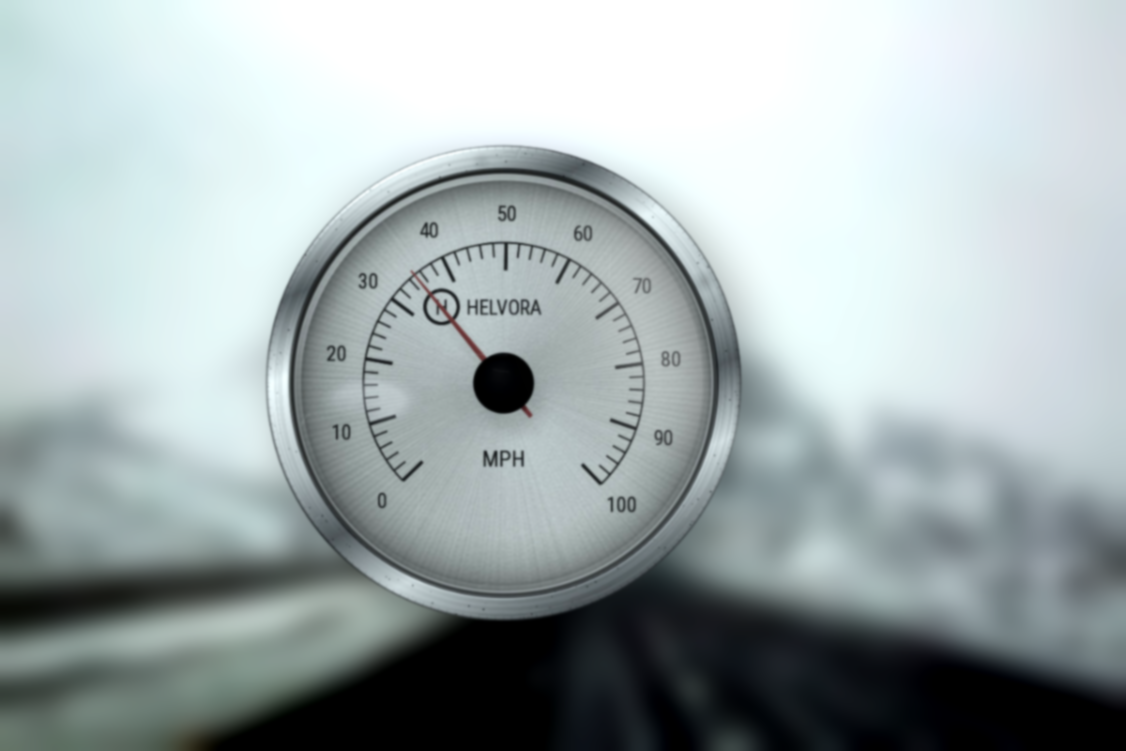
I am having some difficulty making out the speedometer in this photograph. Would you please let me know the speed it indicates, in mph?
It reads 35 mph
